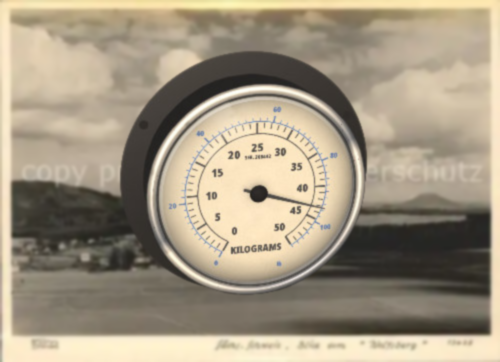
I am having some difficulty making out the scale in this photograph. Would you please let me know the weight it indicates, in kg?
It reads 43 kg
